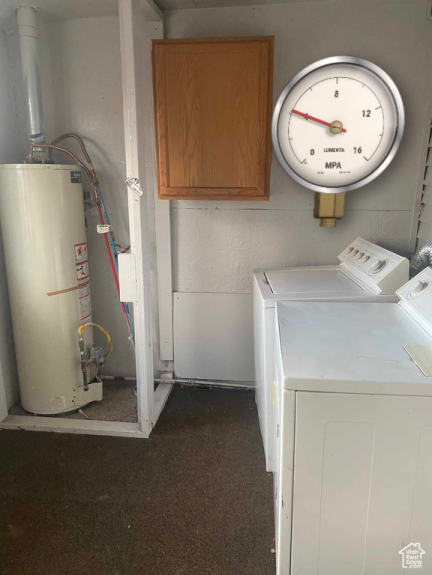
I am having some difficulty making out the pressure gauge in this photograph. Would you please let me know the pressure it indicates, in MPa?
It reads 4 MPa
